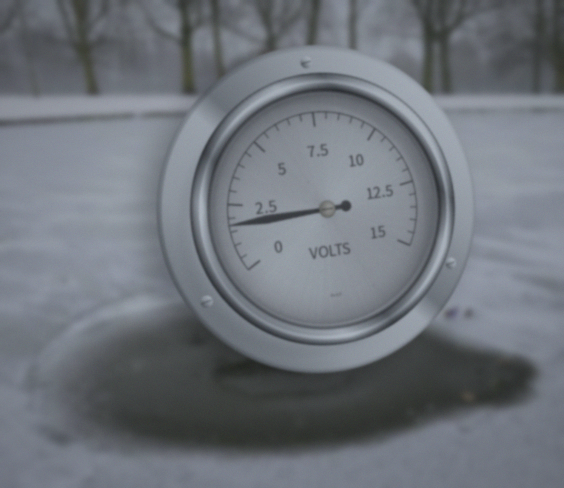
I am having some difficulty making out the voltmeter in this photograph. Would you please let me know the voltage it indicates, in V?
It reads 1.75 V
